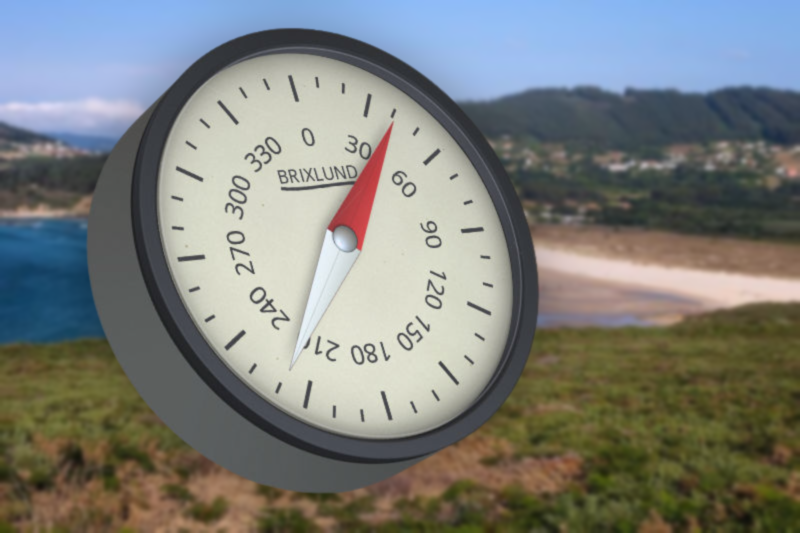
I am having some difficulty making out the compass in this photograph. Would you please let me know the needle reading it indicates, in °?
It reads 40 °
